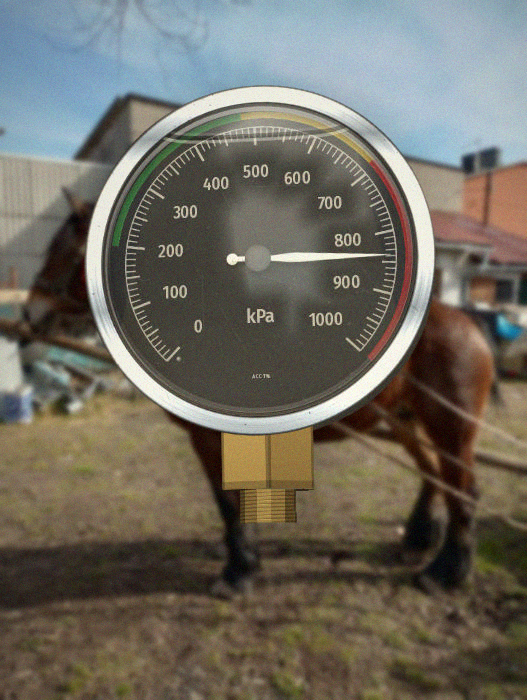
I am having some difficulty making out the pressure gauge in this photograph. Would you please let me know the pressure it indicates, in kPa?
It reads 840 kPa
